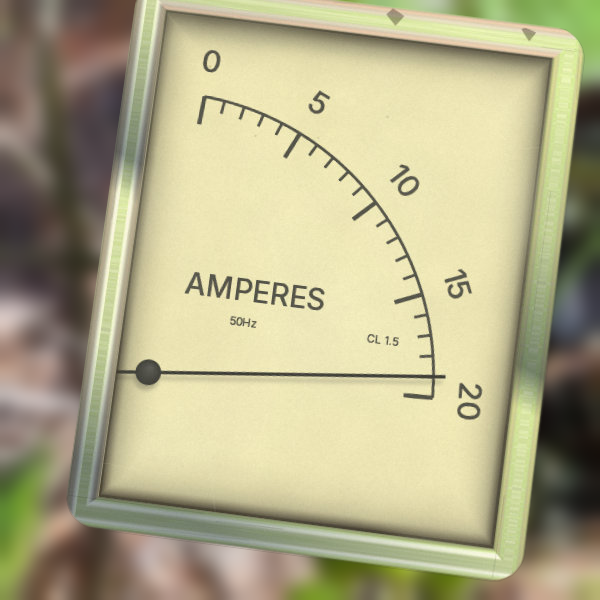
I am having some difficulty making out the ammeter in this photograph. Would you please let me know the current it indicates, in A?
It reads 19 A
